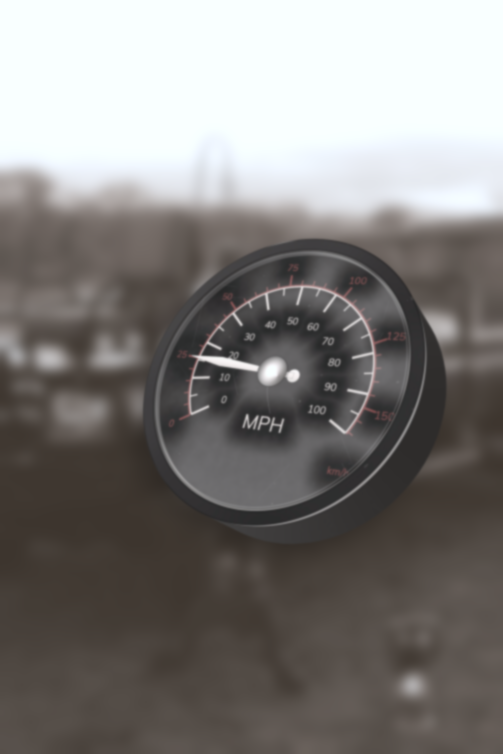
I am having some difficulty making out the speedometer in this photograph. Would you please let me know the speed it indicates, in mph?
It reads 15 mph
